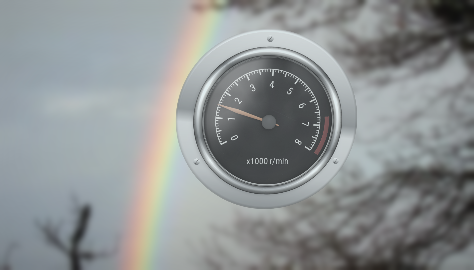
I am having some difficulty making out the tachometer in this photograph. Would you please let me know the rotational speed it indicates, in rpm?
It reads 1500 rpm
